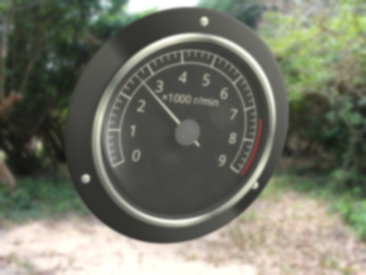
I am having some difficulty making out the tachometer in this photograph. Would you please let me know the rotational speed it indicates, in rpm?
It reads 2600 rpm
